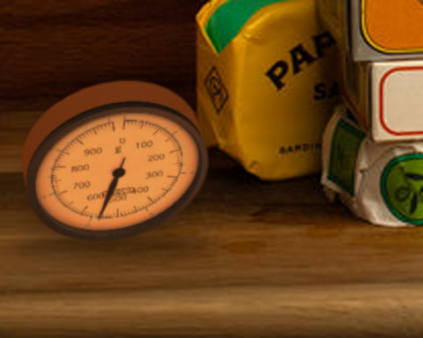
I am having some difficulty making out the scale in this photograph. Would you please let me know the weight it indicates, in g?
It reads 550 g
